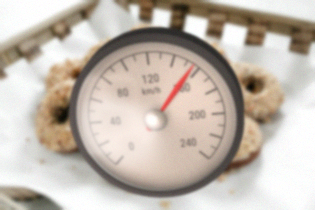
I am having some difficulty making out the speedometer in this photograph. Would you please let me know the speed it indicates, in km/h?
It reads 155 km/h
